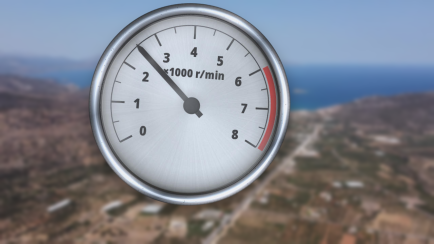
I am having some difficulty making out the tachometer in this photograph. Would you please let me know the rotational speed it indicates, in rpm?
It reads 2500 rpm
